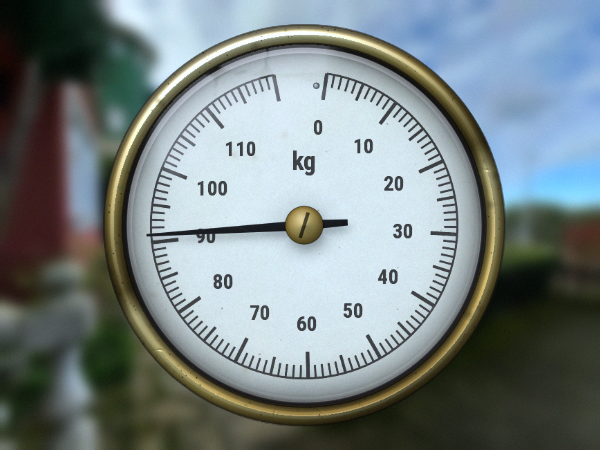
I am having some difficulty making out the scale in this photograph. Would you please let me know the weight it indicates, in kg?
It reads 91 kg
